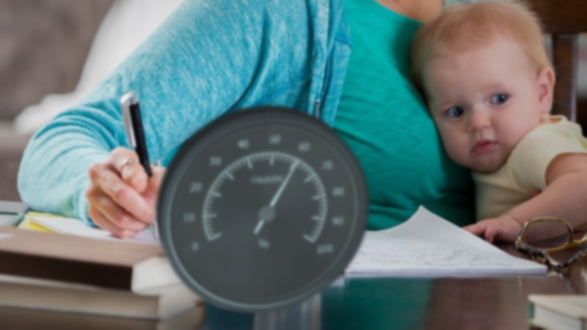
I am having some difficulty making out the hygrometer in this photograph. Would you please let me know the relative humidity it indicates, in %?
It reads 60 %
